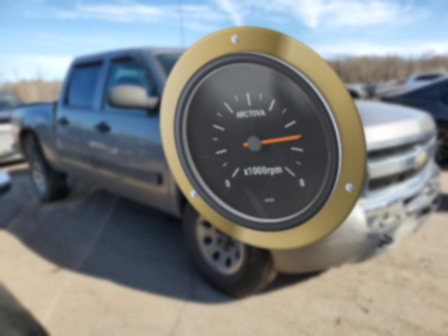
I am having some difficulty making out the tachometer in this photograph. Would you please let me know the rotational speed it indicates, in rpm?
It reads 6500 rpm
